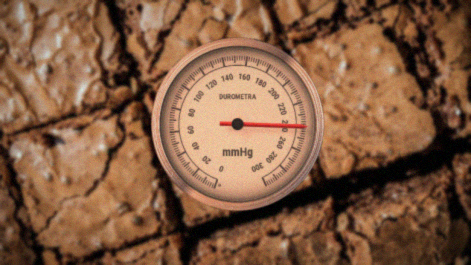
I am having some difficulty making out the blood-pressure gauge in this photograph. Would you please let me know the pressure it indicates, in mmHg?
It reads 240 mmHg
